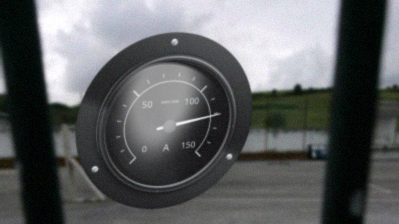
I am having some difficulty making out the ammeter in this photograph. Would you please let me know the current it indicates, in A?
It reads 120 A
